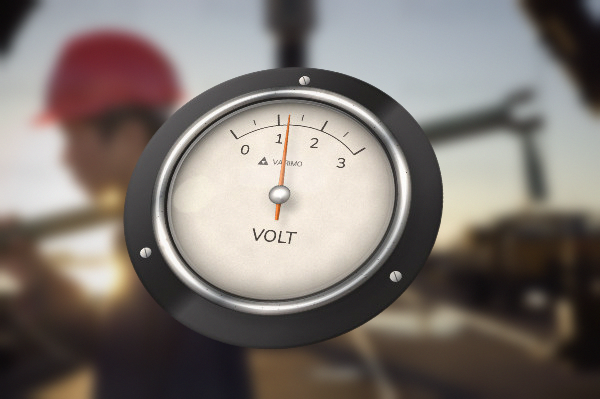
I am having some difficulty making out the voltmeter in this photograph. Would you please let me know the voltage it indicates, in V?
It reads 1.25 V
